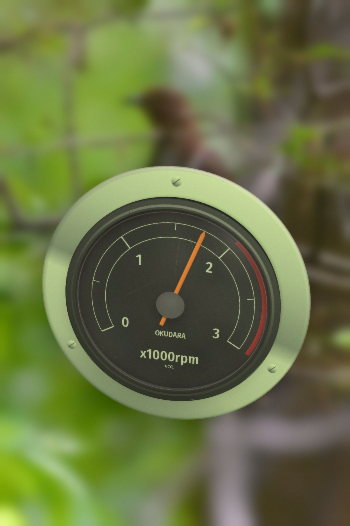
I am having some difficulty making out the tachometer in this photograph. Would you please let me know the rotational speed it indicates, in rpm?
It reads 1750 rpm
